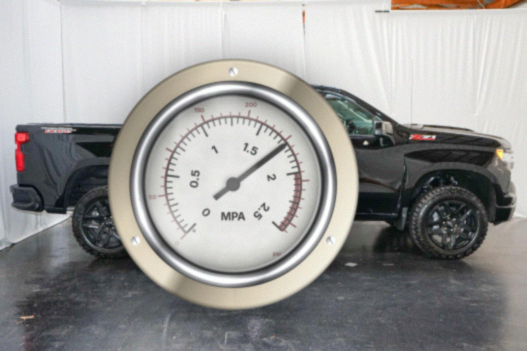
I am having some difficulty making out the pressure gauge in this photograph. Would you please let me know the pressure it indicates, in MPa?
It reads 1.75 MPa
